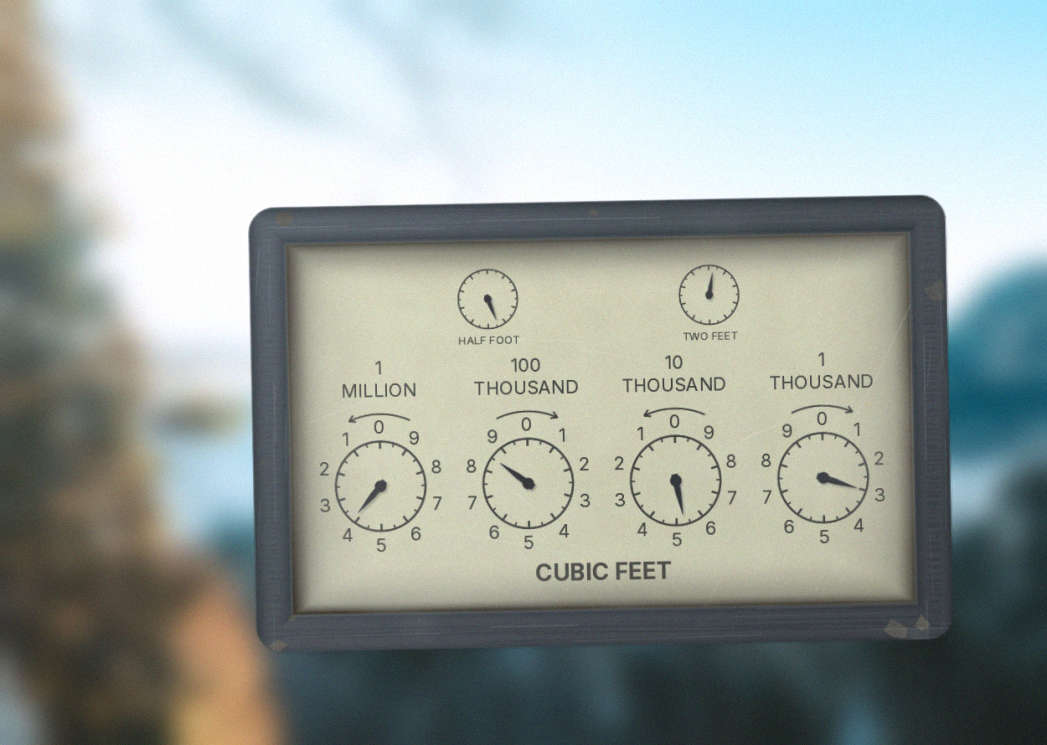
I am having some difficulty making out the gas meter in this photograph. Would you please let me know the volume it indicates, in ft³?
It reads 385300 ft³
